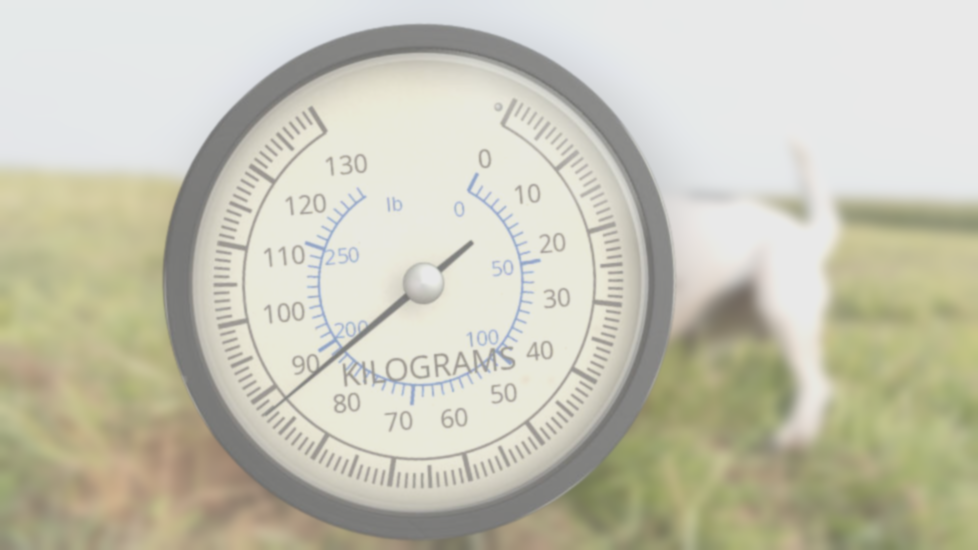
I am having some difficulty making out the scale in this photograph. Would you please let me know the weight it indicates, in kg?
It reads 88 kg
